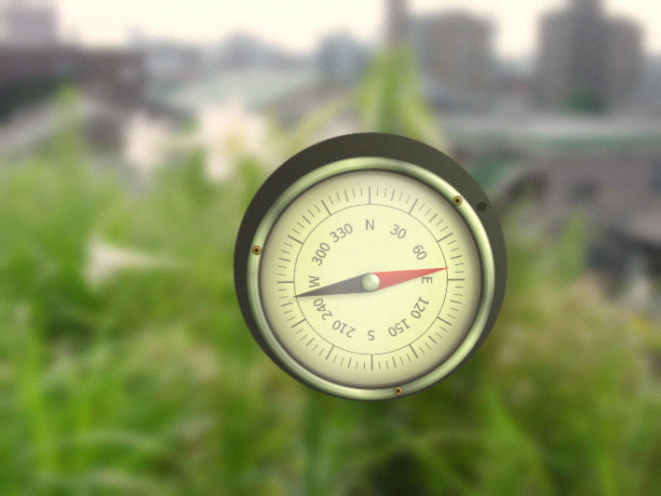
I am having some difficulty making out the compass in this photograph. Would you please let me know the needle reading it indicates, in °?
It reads 80 °
